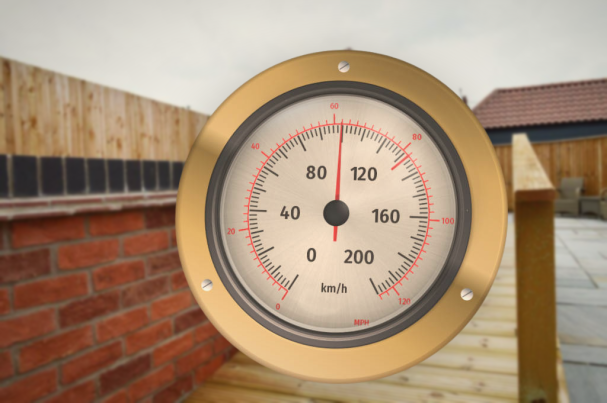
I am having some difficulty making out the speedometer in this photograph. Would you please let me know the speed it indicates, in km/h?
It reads 100 km/h
